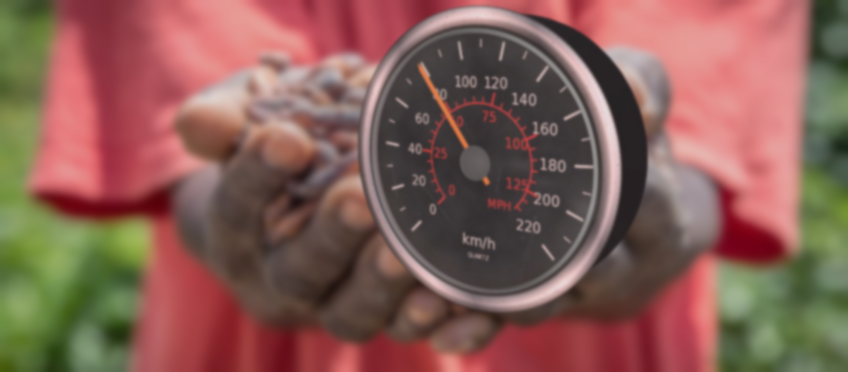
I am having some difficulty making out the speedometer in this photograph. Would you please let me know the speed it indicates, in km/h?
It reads 80 km/h
